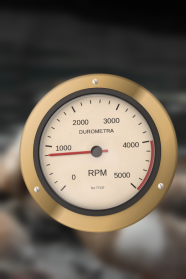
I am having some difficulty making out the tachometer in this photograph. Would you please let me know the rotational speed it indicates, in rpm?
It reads 800 rpm
